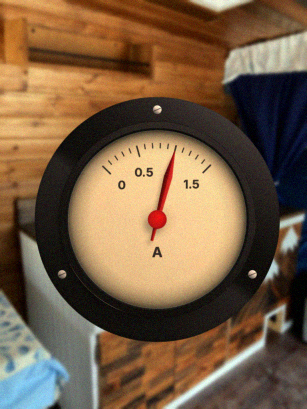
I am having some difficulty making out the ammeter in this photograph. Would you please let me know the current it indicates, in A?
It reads 1 A
